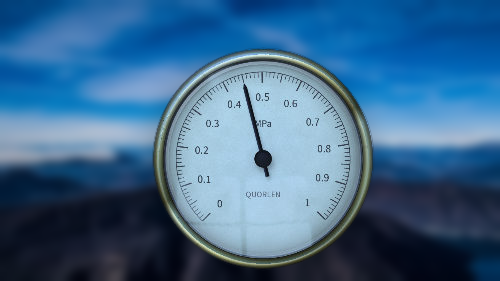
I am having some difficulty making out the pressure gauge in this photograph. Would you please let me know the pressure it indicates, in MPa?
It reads 0.45 MPa
